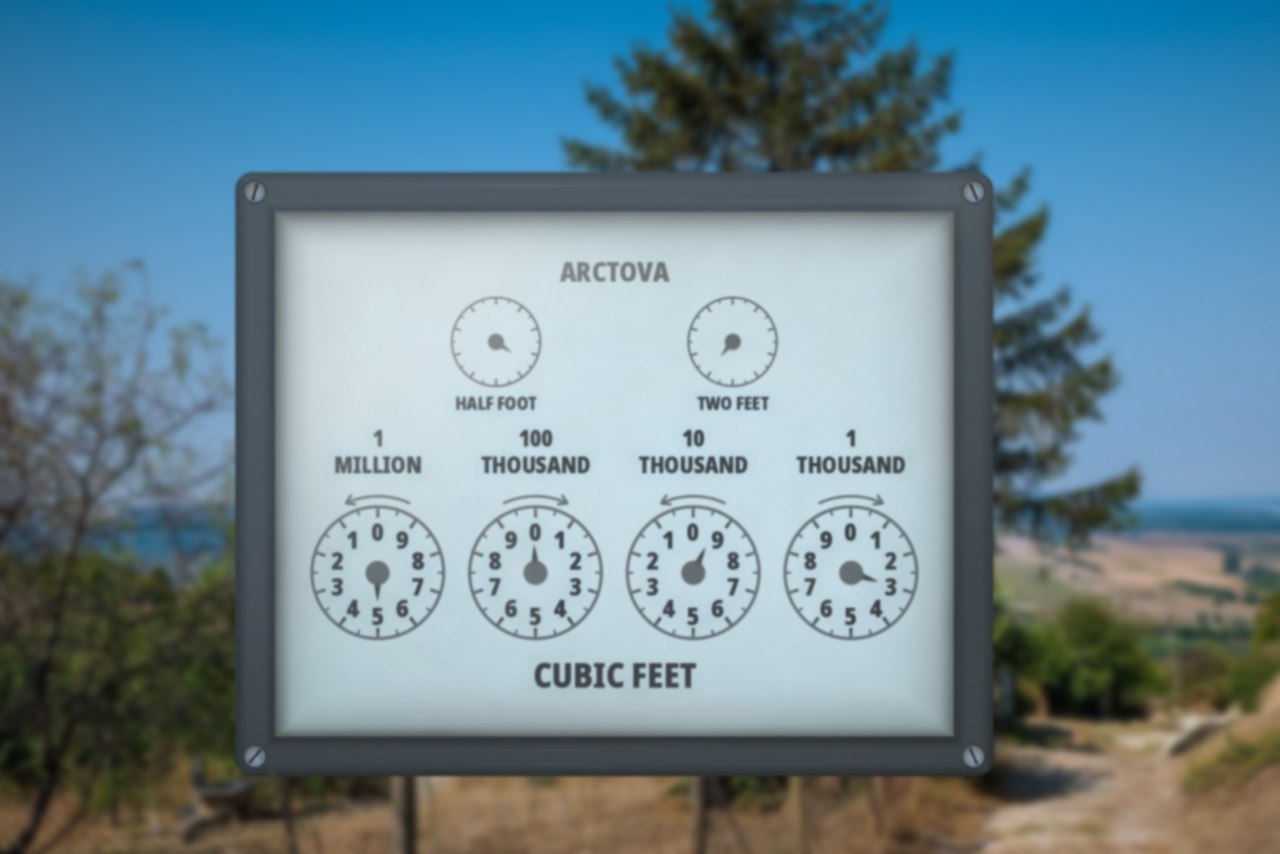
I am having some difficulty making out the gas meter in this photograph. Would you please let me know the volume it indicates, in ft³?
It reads 499300 ft³
